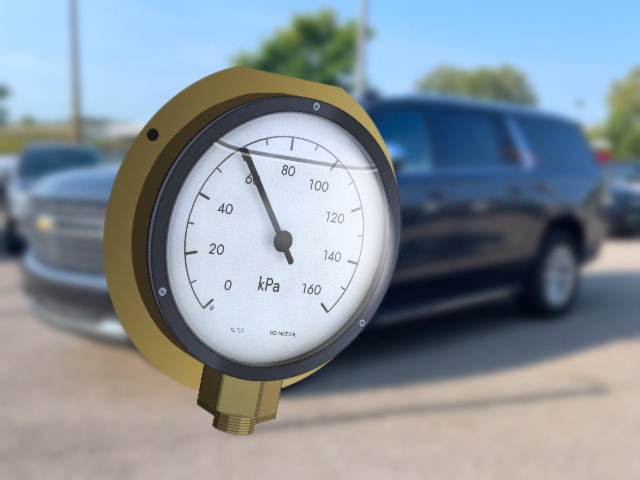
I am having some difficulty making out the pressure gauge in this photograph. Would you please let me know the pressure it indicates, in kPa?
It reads 60 kPa
